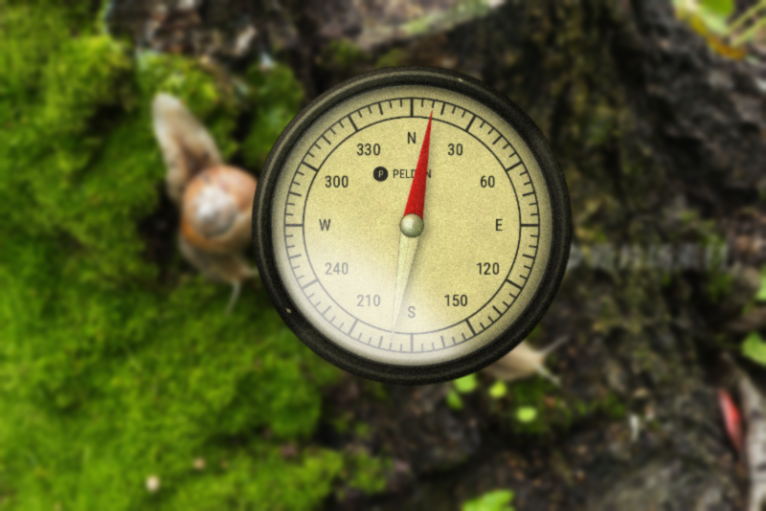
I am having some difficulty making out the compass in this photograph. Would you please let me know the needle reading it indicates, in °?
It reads 10 °
